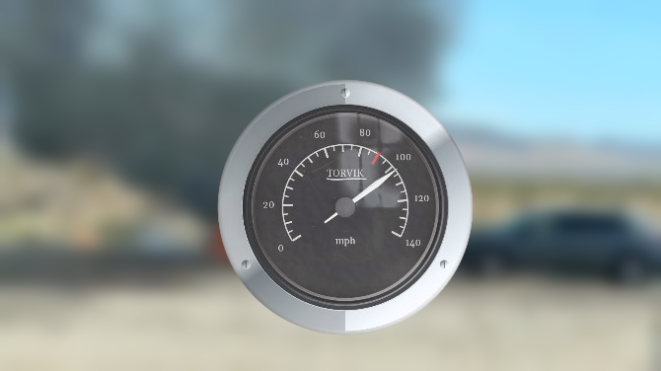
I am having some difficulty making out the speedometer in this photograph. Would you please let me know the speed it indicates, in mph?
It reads 102.5 mph
